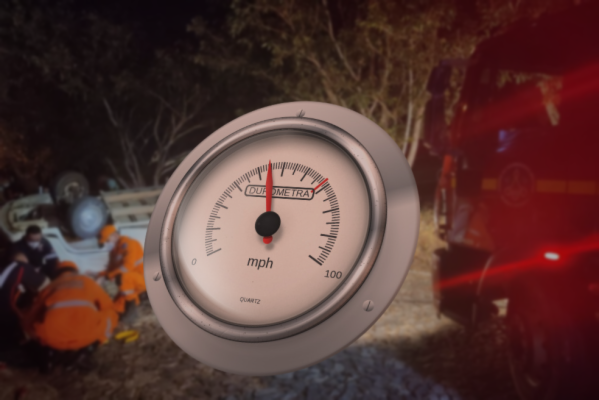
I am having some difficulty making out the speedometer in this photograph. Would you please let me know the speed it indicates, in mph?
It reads 45 mph
